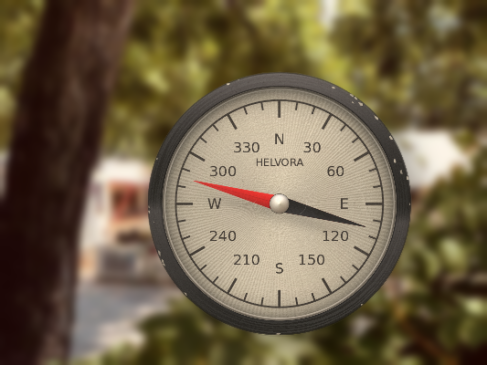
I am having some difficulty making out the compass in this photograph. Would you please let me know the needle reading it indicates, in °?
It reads 285 °
